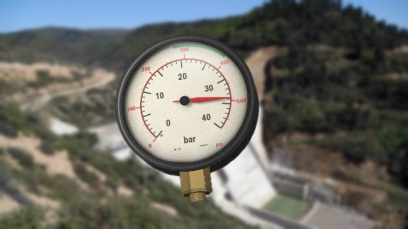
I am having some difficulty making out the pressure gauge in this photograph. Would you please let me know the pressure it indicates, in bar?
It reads 34 bar
